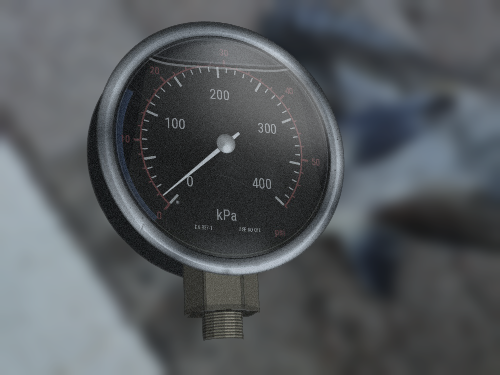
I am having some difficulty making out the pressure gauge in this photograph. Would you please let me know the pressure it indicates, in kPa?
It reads 10 kPa
